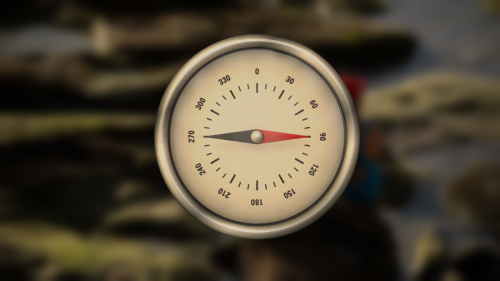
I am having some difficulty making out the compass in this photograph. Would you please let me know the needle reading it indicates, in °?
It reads 90 °
